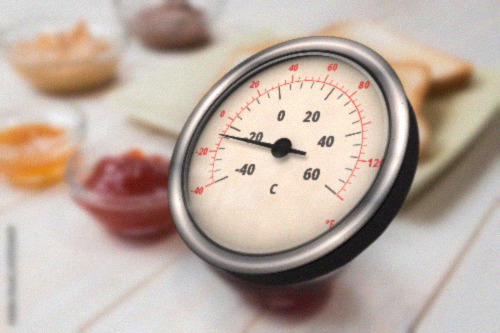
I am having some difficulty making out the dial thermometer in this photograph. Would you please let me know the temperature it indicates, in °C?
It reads -24 °C
